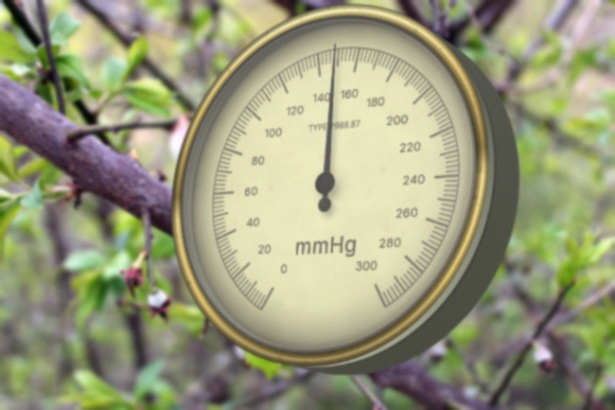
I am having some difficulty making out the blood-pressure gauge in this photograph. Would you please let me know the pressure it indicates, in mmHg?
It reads 150 mmHg
